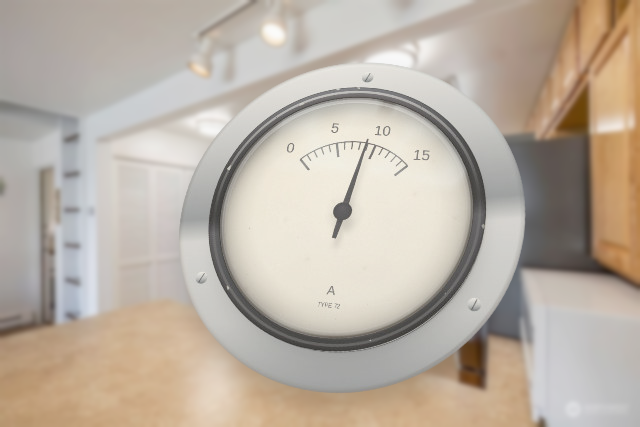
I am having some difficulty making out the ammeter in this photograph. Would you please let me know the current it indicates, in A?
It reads 9 A
